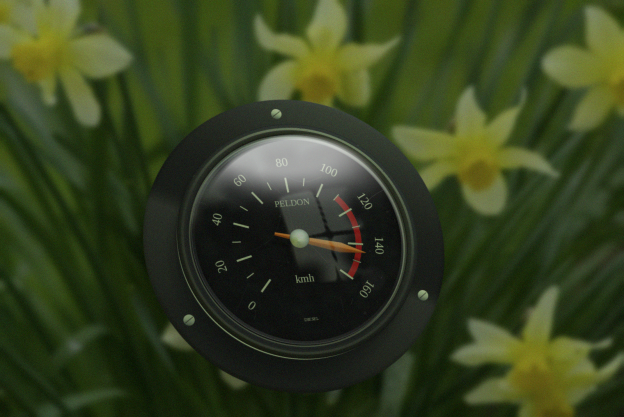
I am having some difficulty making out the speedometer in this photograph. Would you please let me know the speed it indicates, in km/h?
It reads 145 km/h
